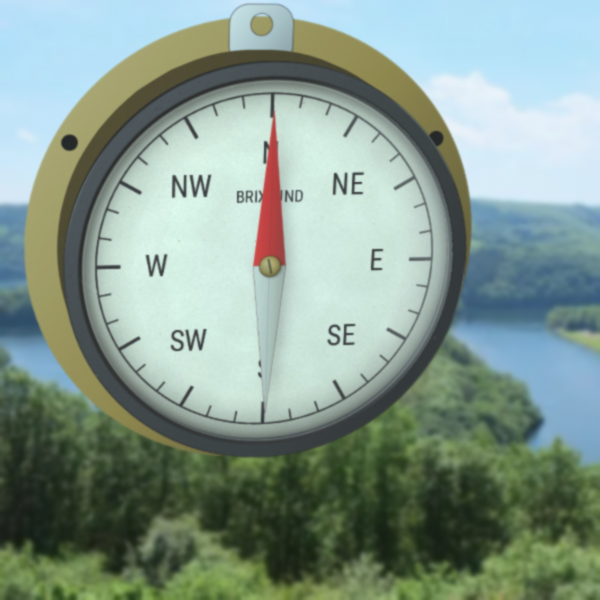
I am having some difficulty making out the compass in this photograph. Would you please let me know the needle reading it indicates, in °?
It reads 0 °
